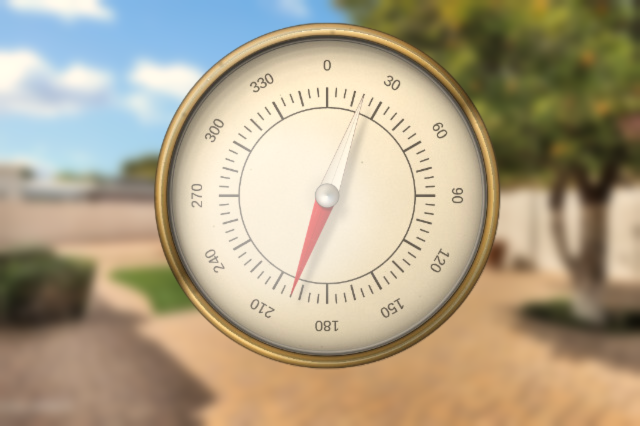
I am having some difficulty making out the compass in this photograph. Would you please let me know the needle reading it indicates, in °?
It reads 200 °
